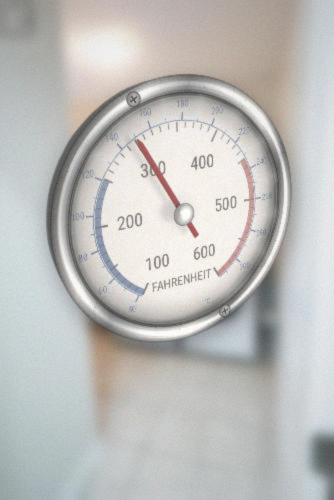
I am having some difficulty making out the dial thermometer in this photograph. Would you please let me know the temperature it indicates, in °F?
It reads 300 °F
